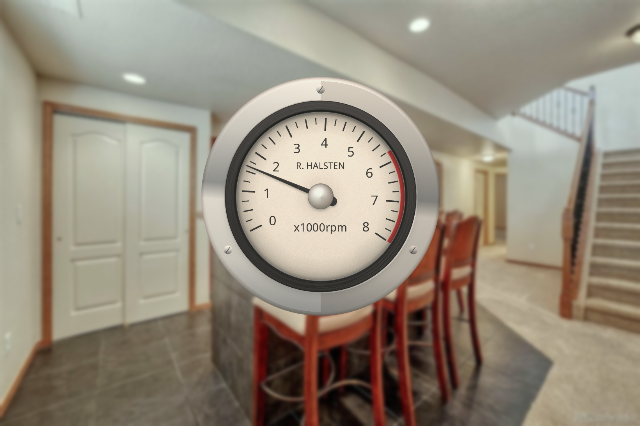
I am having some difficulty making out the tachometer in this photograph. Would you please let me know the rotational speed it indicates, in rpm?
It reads 1625 rpm
